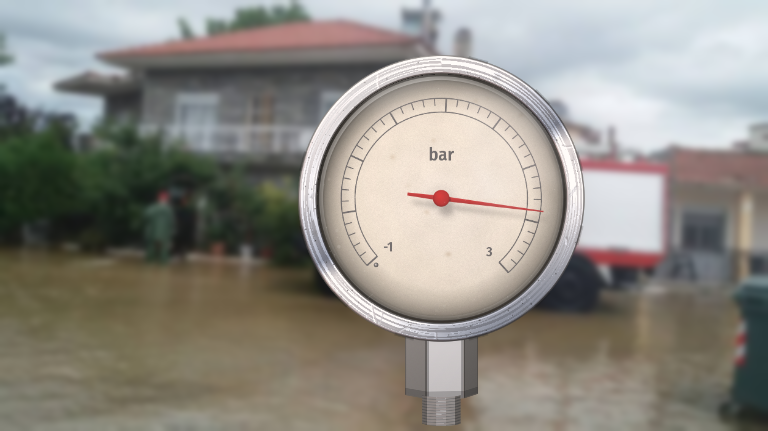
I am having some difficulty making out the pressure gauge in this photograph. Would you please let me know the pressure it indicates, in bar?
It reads 2.4 bar
